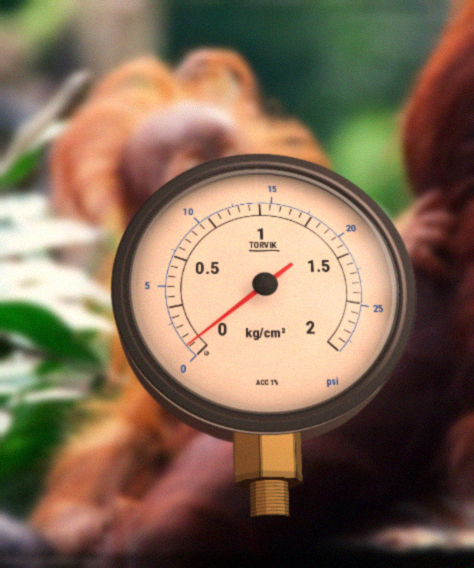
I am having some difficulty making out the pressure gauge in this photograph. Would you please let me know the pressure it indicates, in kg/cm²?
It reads 0.05 kg/cm²
